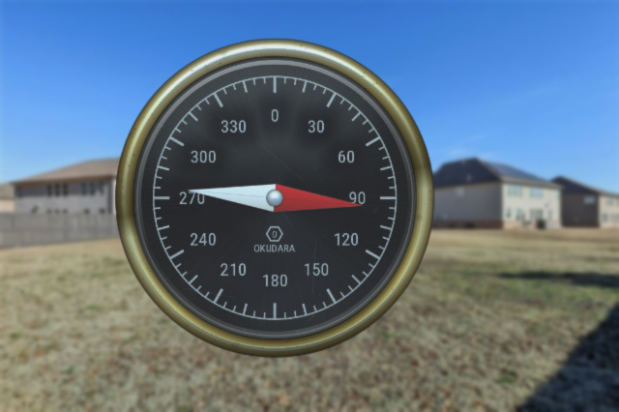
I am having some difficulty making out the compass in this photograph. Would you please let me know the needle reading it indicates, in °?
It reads 95 °
